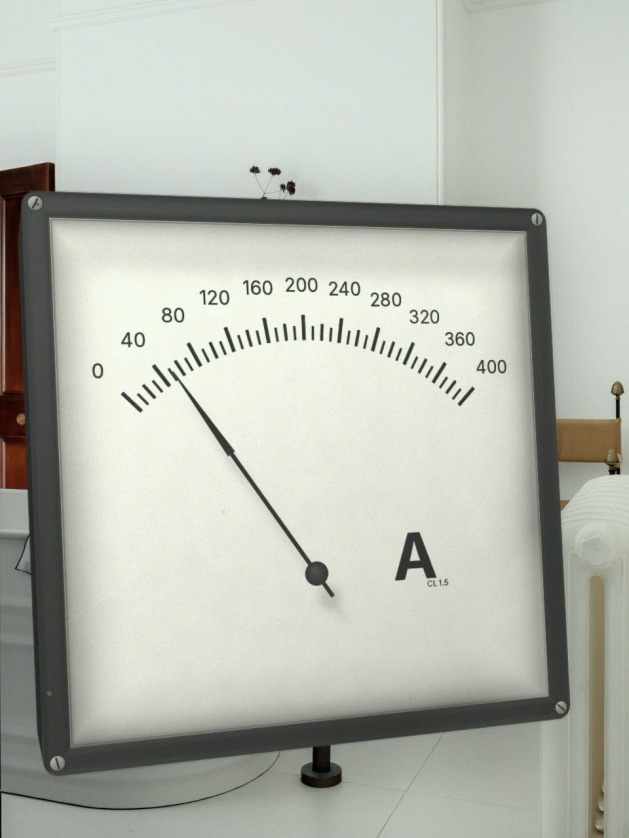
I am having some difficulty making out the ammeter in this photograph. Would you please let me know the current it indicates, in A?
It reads 50 A
